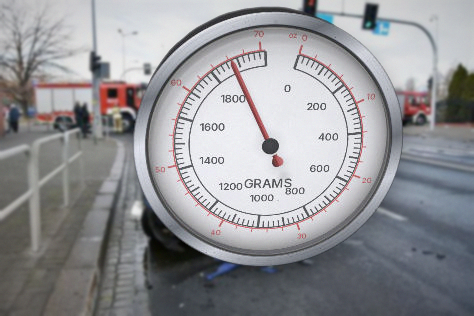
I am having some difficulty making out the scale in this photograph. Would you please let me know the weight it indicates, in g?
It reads 1880 g
